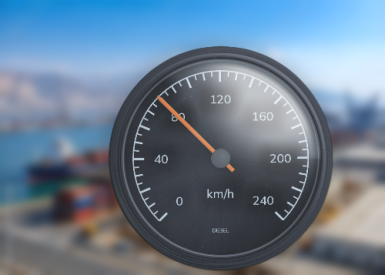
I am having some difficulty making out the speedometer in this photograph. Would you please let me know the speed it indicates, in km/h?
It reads 80 km/h
